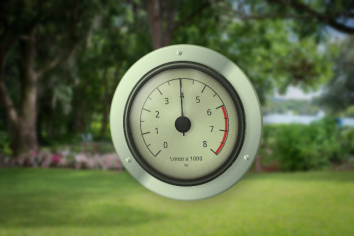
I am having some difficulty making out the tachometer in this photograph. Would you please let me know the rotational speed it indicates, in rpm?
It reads 4000 rpm
